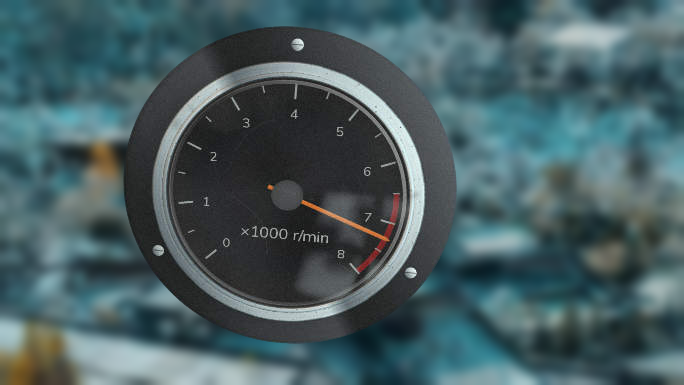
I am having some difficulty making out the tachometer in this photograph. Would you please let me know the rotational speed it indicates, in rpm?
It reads 7250 rpm
